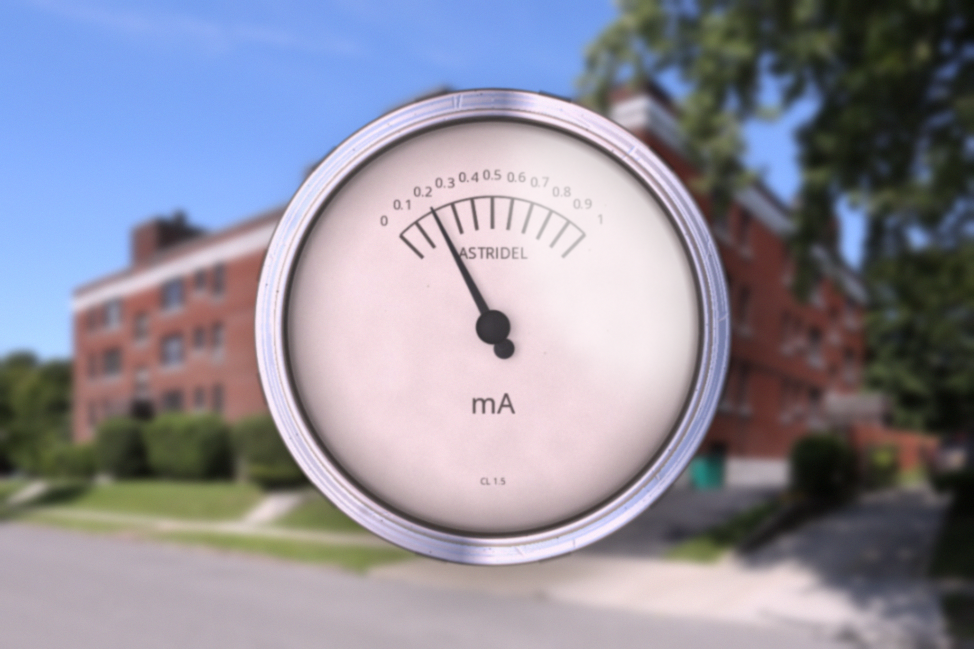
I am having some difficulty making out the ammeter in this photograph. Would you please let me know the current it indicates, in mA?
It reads 0.2 mA
